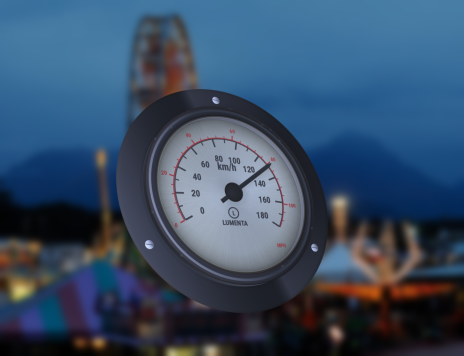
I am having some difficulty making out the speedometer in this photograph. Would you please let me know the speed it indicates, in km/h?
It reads 130 km/h
